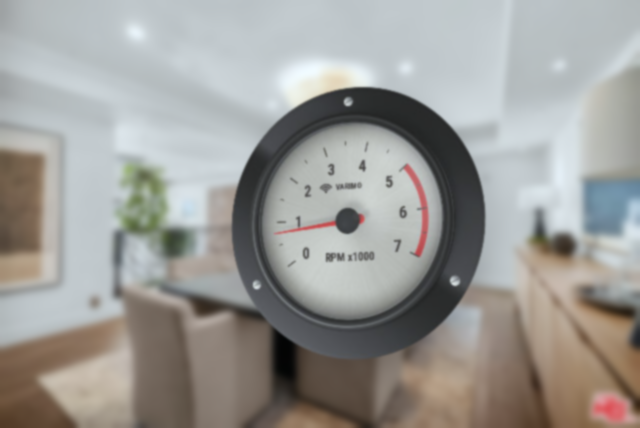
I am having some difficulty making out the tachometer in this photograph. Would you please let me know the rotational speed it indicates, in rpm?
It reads 750 rpm
